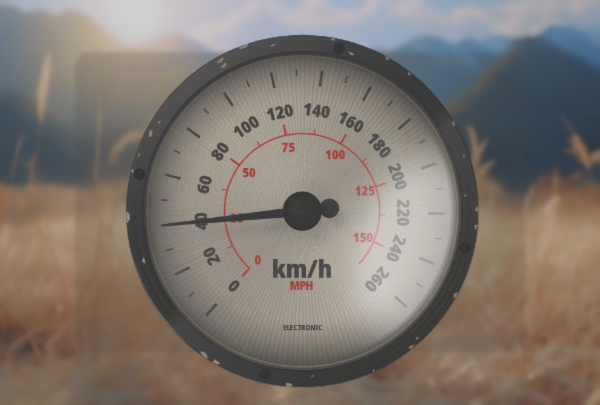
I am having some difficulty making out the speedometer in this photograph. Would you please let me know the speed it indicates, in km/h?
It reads 40 km/h
